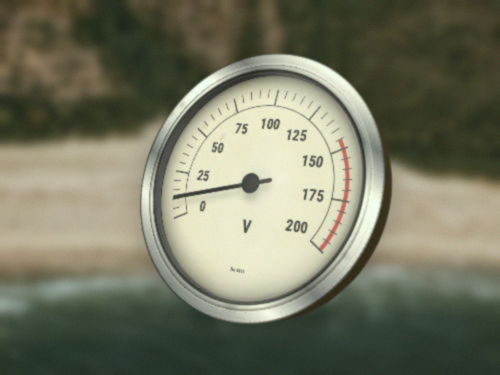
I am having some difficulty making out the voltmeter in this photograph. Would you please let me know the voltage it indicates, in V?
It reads 10 V
